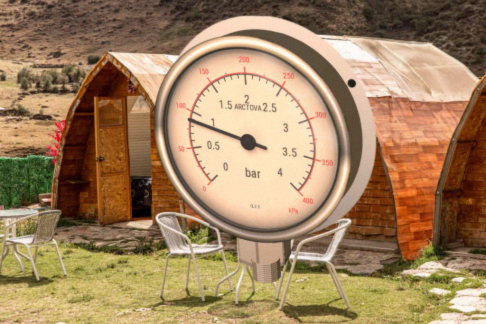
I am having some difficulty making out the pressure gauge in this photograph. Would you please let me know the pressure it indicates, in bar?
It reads 0.9 bar
